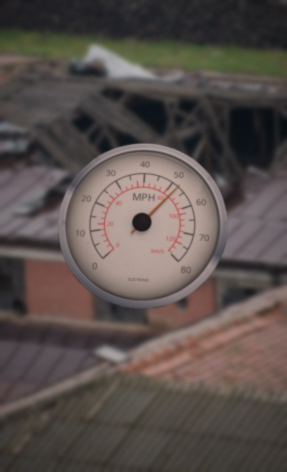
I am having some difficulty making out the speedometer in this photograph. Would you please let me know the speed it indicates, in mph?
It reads 52.5 mph
